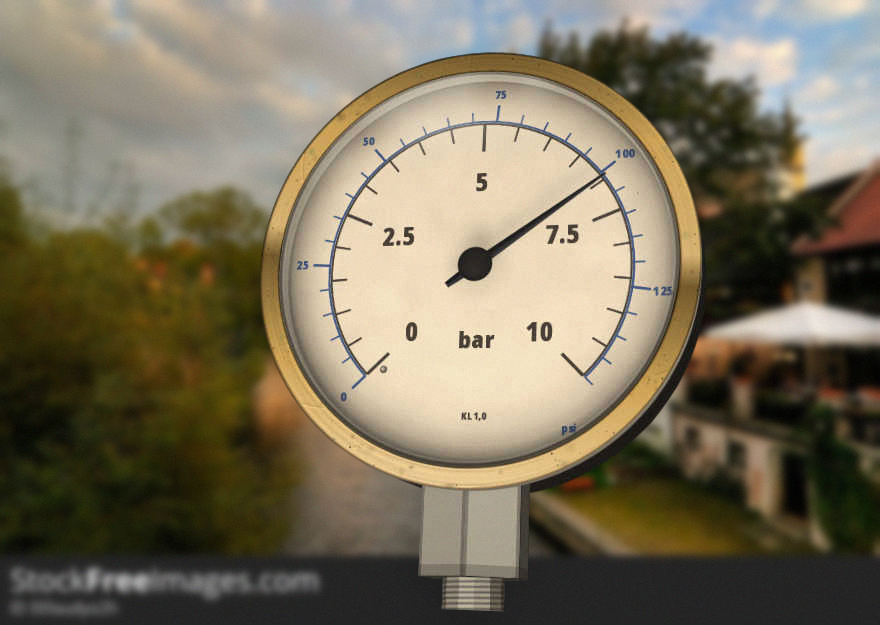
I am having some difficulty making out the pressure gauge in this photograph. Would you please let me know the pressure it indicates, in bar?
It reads 7 bar
